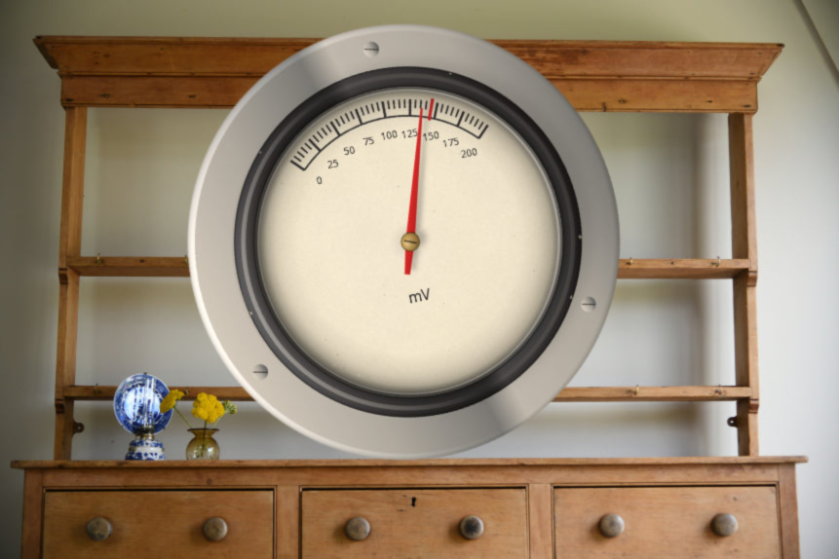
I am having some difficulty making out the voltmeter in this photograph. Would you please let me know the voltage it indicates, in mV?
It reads 135 mV
